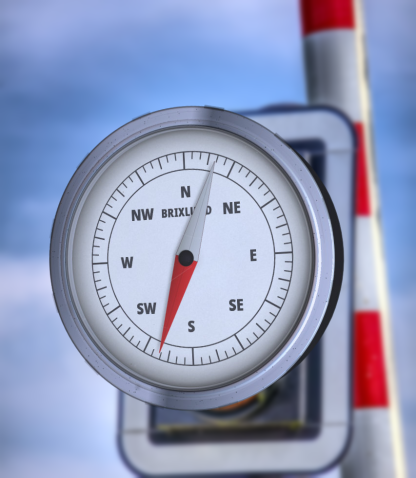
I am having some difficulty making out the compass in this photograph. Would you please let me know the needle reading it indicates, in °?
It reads 200 °
